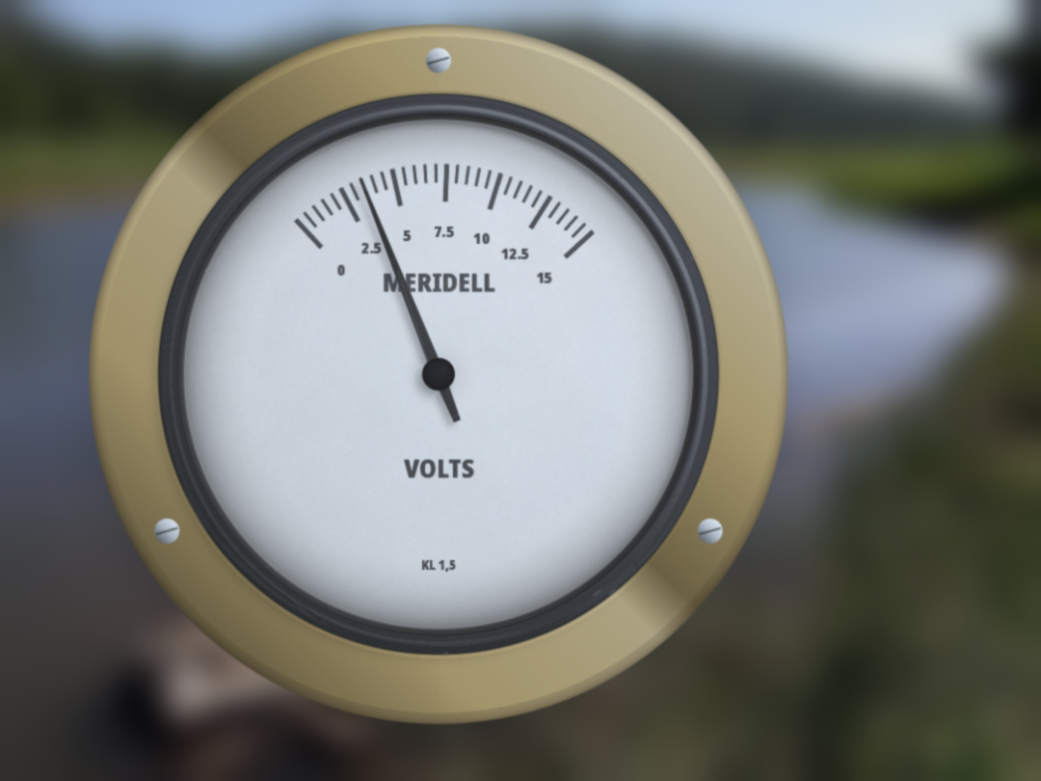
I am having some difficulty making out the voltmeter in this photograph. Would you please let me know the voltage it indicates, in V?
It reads 3.5 V
